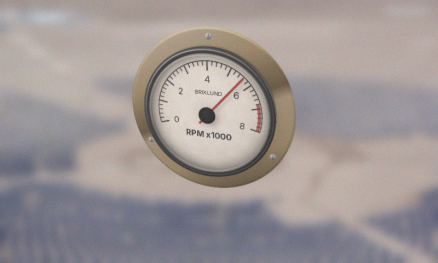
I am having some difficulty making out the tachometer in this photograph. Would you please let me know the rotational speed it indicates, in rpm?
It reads 5600 rpm
